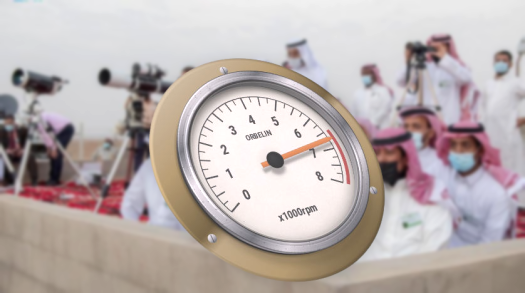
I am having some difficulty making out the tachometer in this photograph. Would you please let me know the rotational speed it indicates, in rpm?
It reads 6750 rpm
